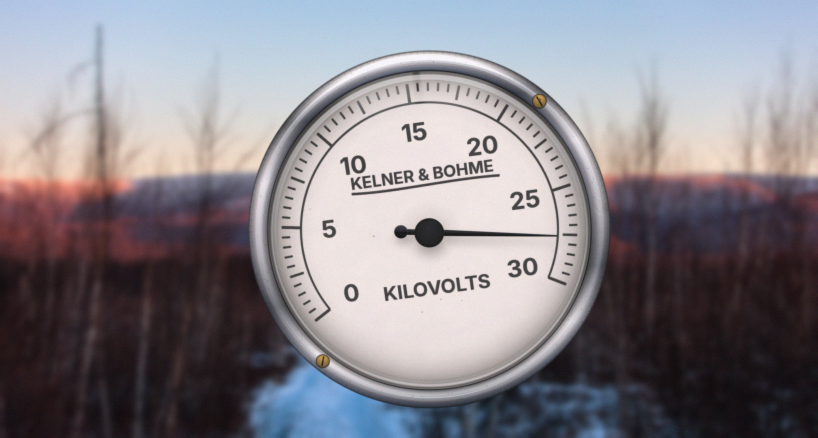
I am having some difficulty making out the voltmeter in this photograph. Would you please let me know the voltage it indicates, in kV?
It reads 27.5 kV
